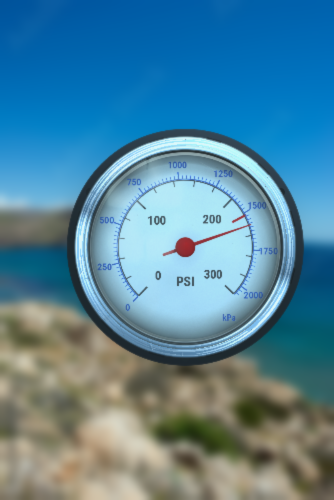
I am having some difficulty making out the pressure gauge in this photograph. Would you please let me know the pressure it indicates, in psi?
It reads 230 psi
